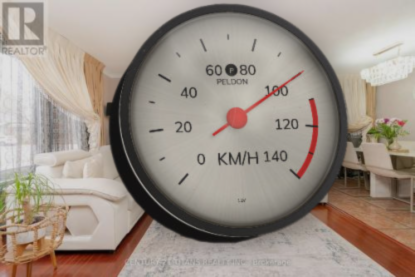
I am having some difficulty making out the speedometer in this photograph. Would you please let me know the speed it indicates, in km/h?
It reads 100 km/h
